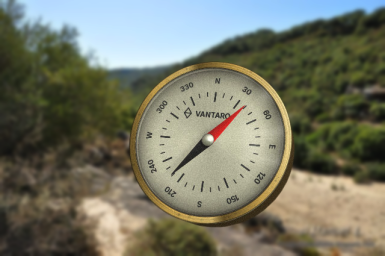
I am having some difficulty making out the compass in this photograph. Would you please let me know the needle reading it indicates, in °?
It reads 40 °
